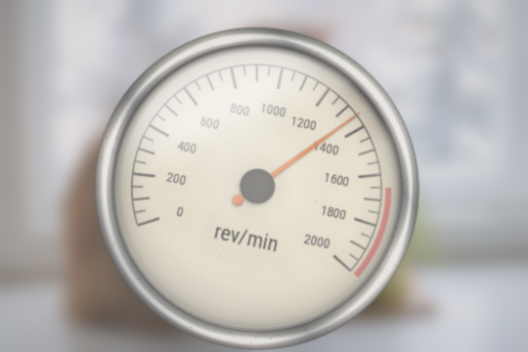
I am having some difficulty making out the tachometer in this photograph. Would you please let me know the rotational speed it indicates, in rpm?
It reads 1350 rpm
